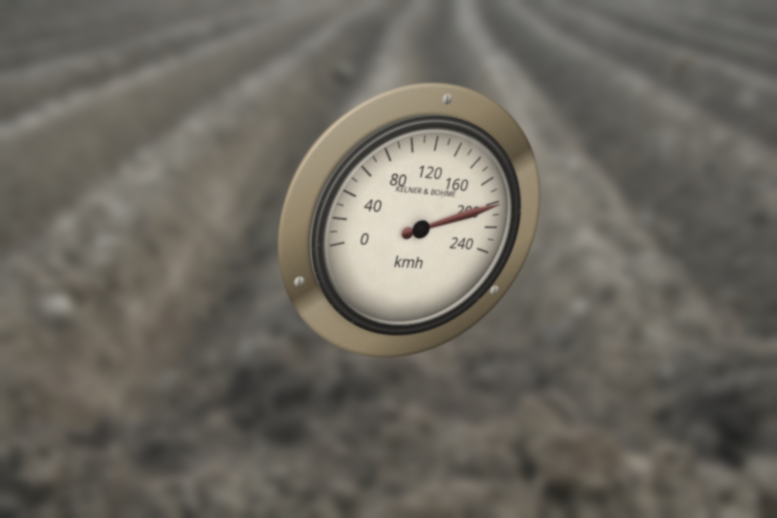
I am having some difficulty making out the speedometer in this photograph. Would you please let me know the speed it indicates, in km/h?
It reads 200 km/h
